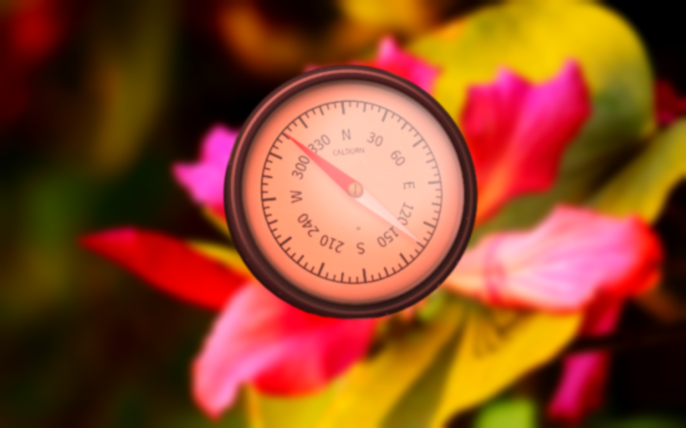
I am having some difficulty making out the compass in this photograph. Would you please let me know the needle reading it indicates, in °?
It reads 315 °
